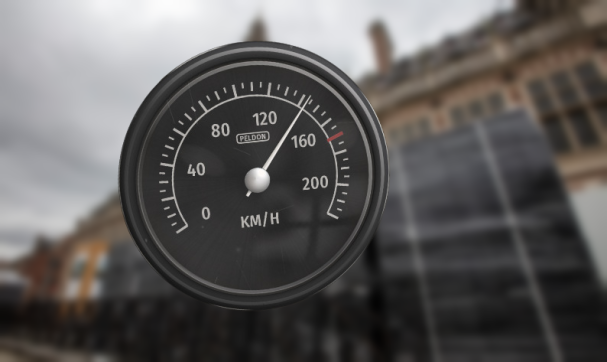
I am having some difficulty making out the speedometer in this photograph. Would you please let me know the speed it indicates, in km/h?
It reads 142.5 km/h
